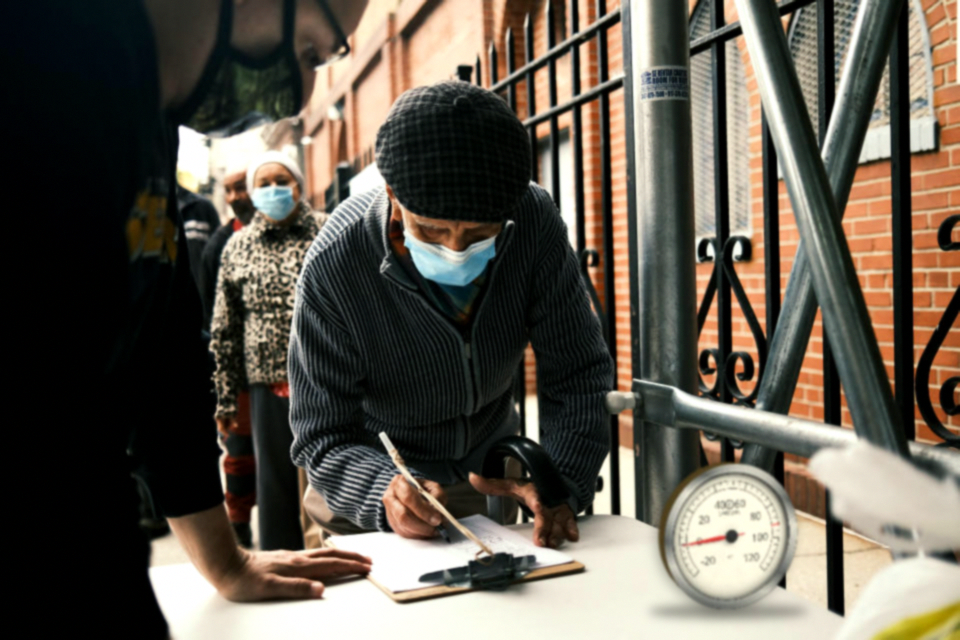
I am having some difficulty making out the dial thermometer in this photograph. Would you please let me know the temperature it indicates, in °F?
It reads 0 °F
